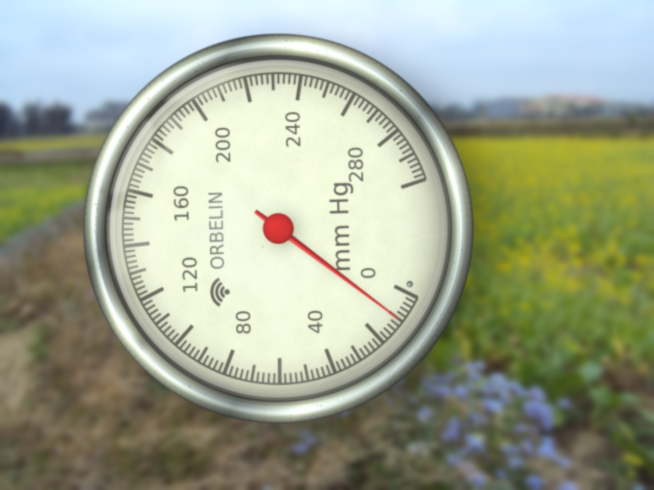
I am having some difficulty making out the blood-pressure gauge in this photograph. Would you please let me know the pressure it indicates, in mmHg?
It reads 10 mmHg
